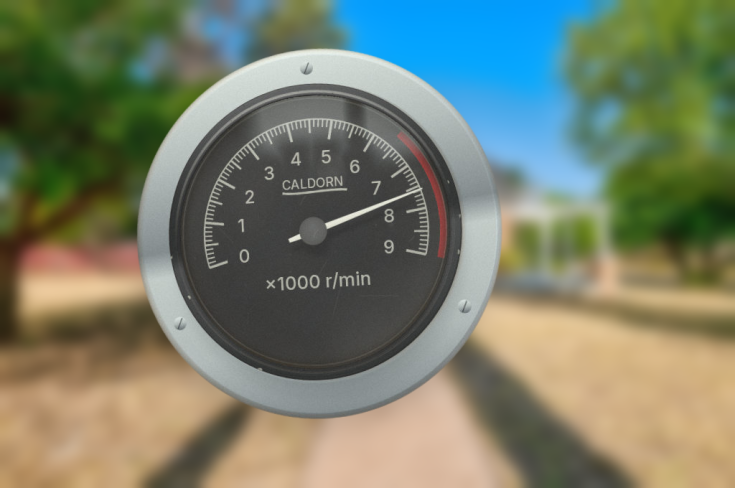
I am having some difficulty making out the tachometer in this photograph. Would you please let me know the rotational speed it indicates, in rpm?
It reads 7600 rpm
